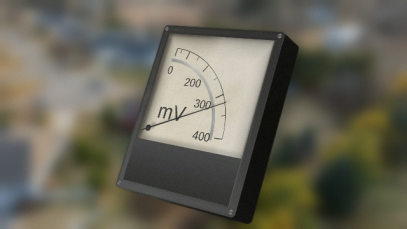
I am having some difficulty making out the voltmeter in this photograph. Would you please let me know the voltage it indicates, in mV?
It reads 325 mV
